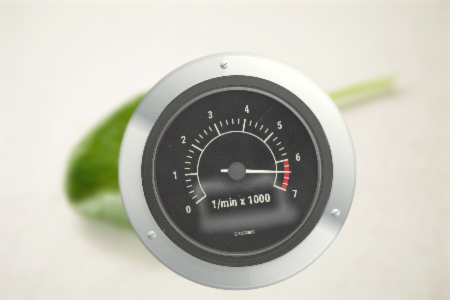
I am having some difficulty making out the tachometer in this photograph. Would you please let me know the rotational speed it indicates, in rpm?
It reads 6400 rpm
